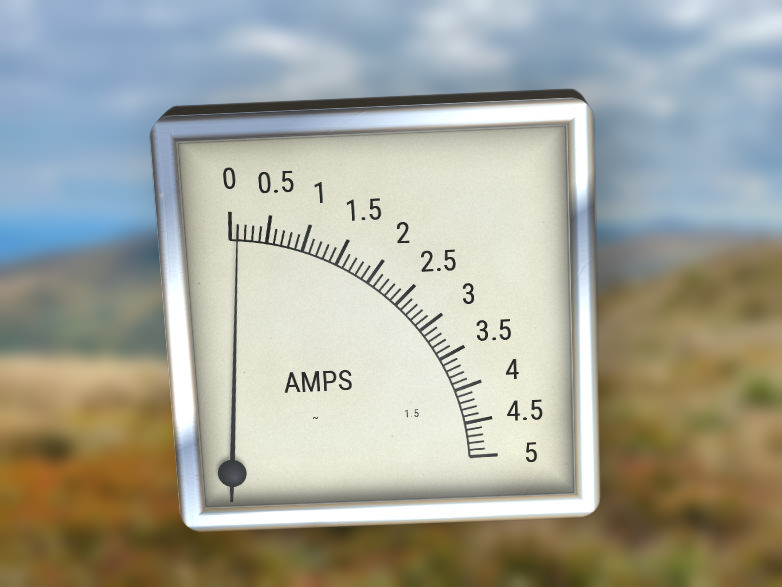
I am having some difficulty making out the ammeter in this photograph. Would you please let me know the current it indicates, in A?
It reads 0.1 A
